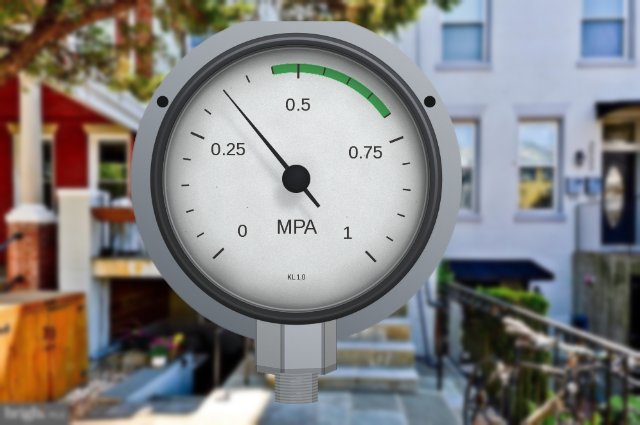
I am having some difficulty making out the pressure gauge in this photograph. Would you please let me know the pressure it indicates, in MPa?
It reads 0.35 MPa
